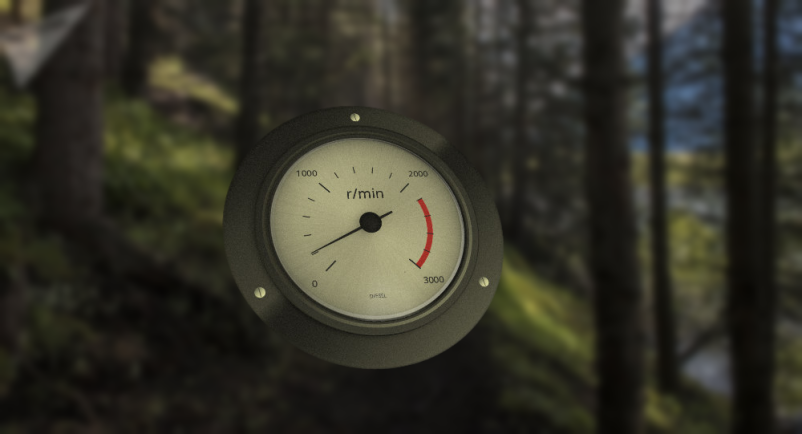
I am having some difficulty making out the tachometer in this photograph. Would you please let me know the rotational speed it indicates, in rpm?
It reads 200 rpm
